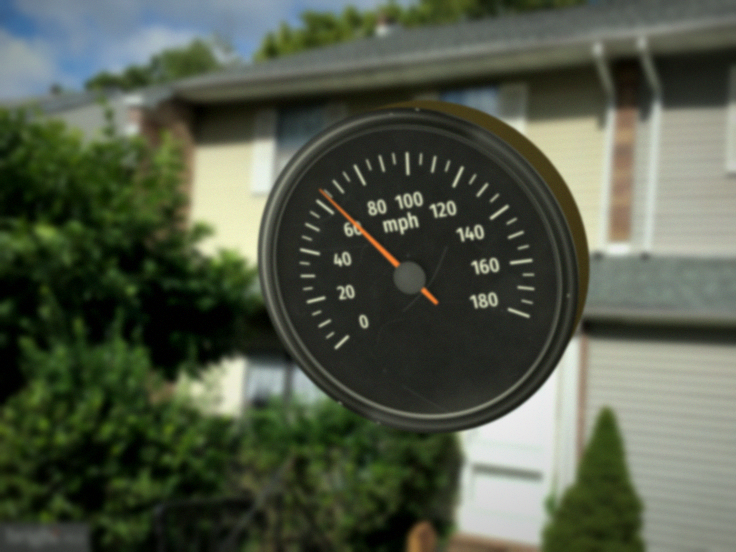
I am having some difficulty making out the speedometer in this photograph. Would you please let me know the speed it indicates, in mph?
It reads 65 mph
